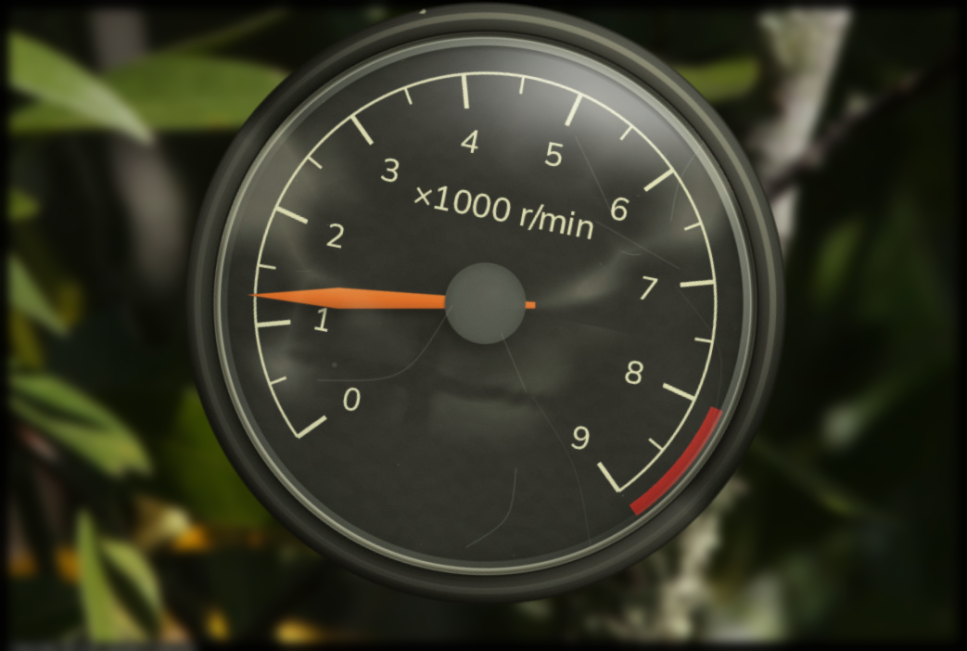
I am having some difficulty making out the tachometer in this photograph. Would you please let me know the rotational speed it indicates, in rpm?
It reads 1250 rpm
